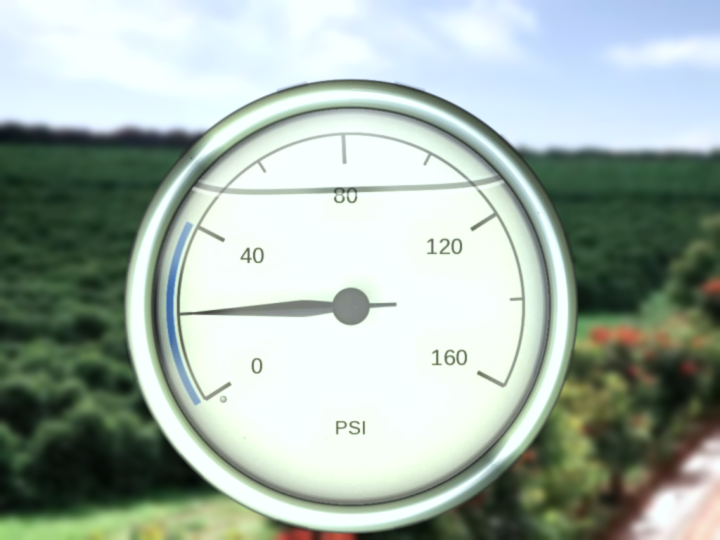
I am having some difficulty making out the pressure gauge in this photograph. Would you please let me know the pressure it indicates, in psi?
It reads 20 psi
